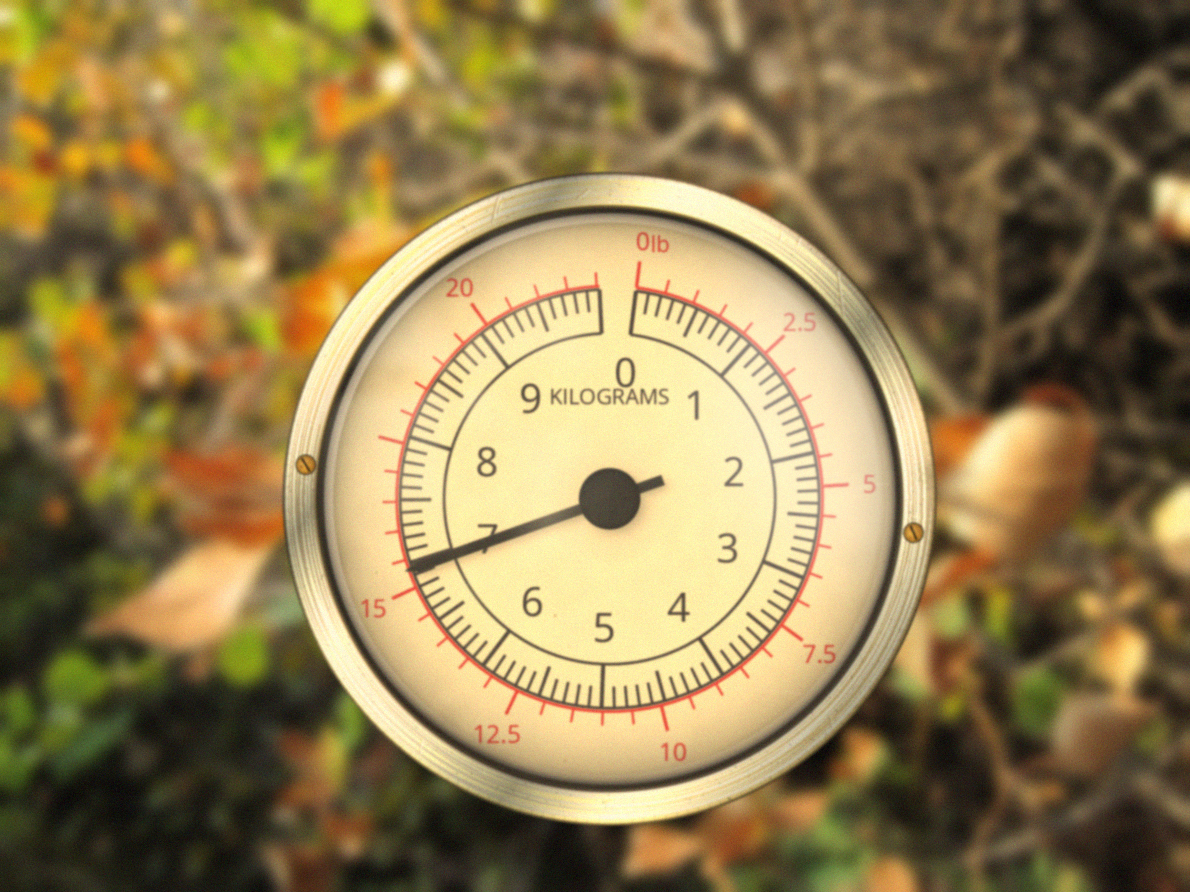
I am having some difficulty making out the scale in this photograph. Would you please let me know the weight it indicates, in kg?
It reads 6.95 kg
